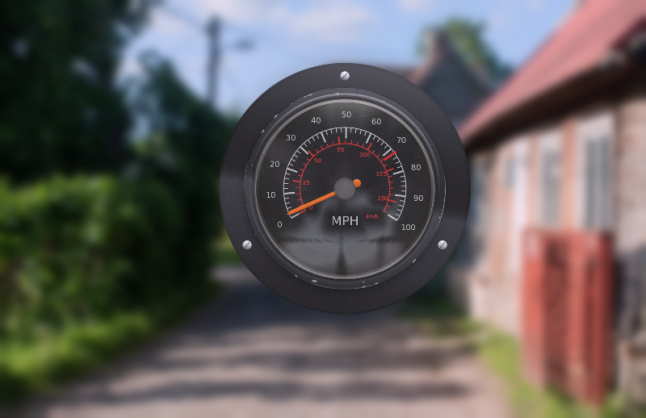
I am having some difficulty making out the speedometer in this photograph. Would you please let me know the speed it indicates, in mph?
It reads 2 mph
